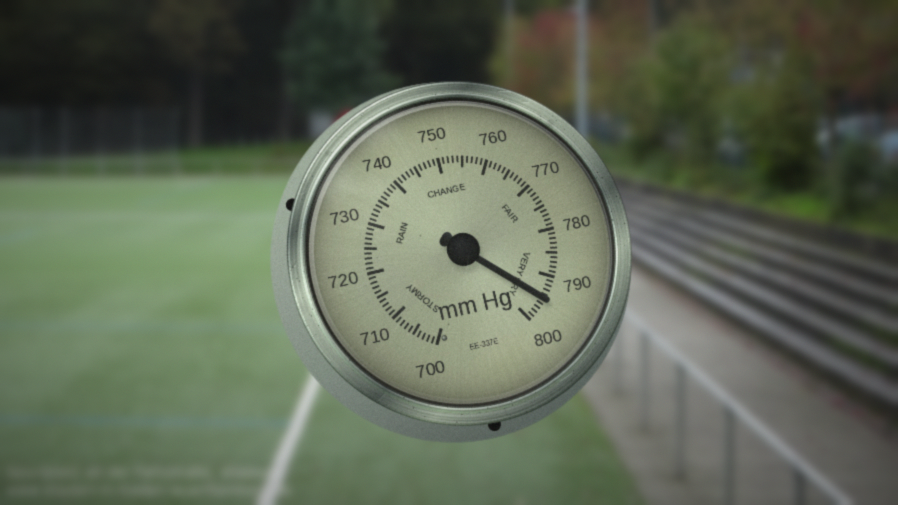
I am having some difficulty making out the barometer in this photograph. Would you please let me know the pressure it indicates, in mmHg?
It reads 795 mmHg
